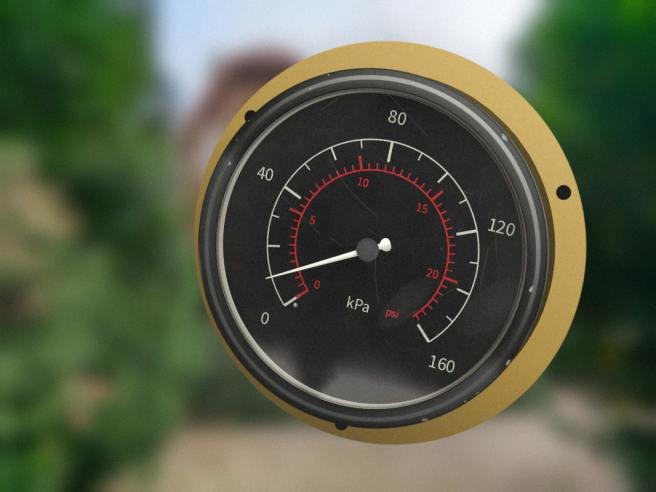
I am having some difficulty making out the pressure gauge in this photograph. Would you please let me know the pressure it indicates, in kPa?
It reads 10 kPa
